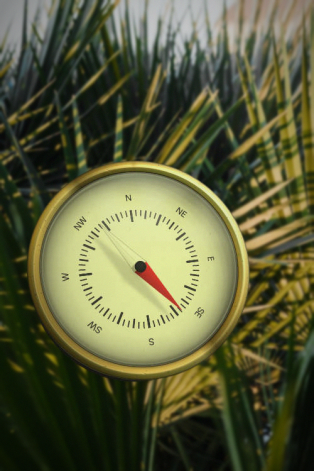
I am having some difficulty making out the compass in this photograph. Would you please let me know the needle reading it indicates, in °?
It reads 145 °
